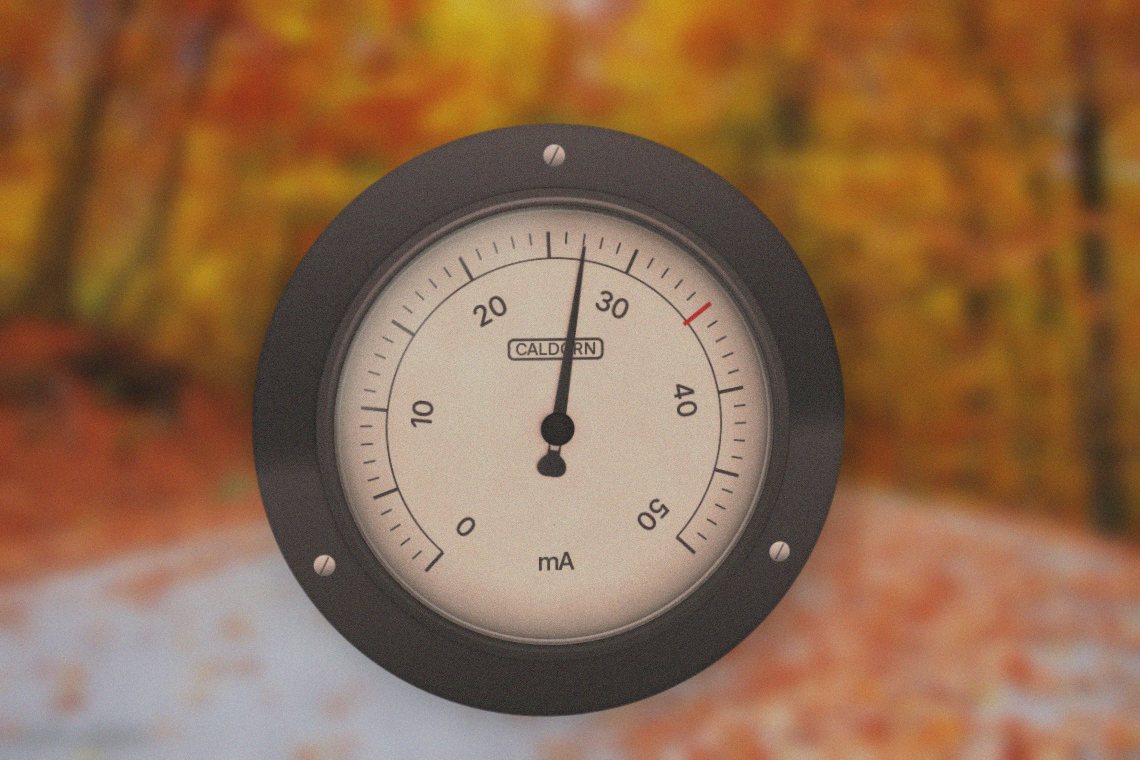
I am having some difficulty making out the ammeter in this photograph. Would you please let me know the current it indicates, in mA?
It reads 27 mA
